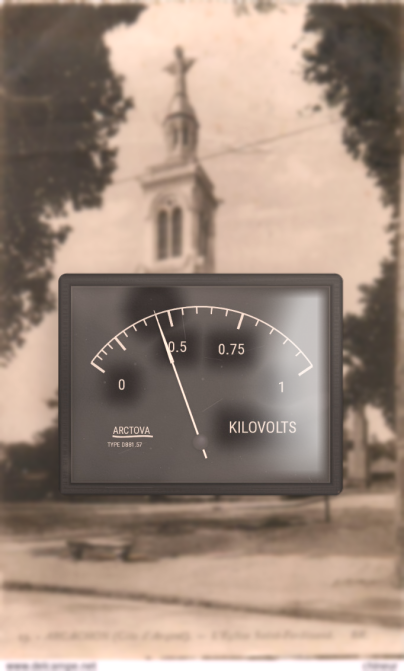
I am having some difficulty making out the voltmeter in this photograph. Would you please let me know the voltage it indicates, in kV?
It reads 0.45 kV
